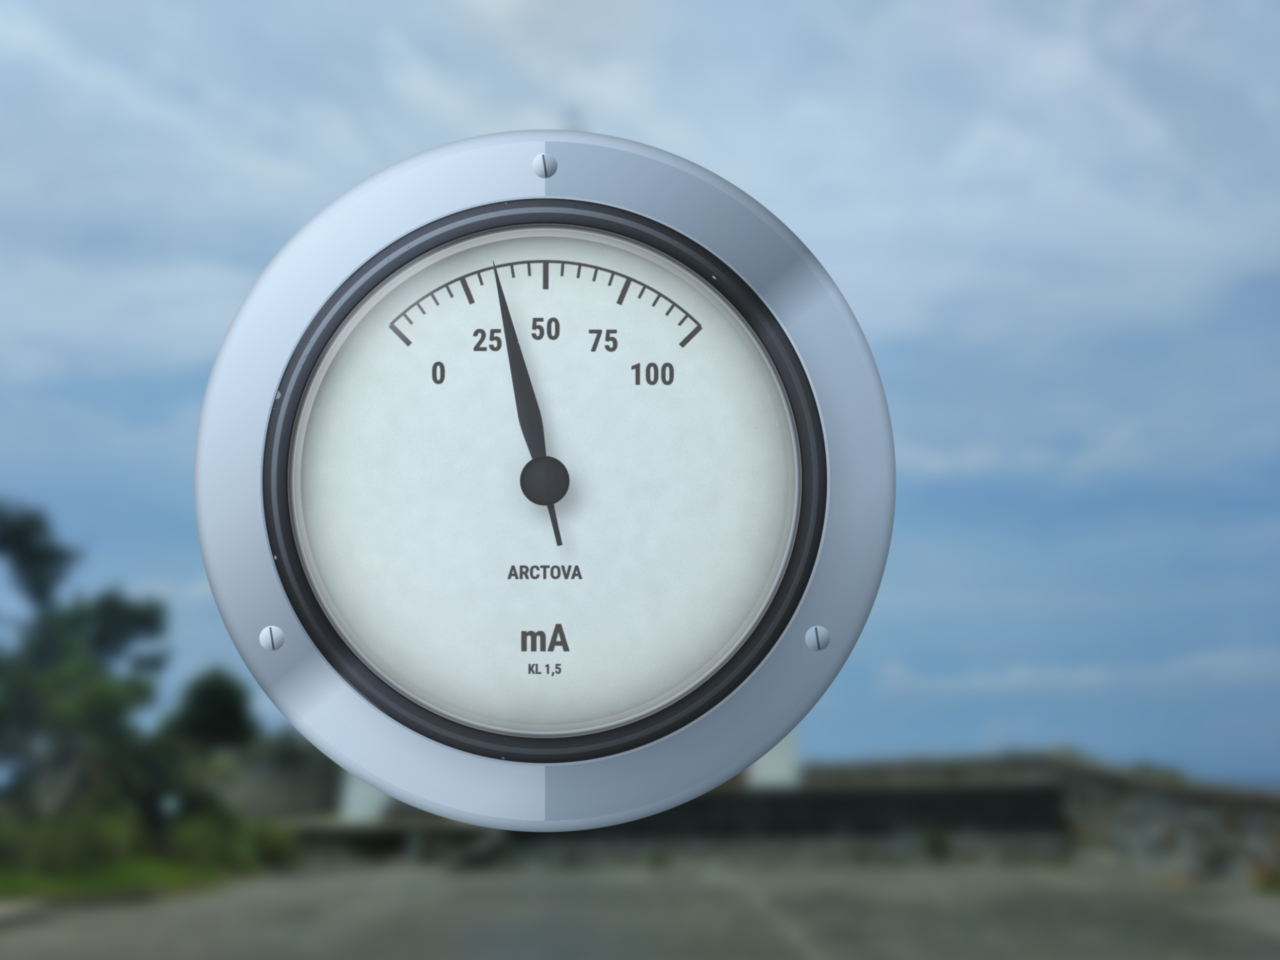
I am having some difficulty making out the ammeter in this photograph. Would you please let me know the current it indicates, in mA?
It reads 35 mA
